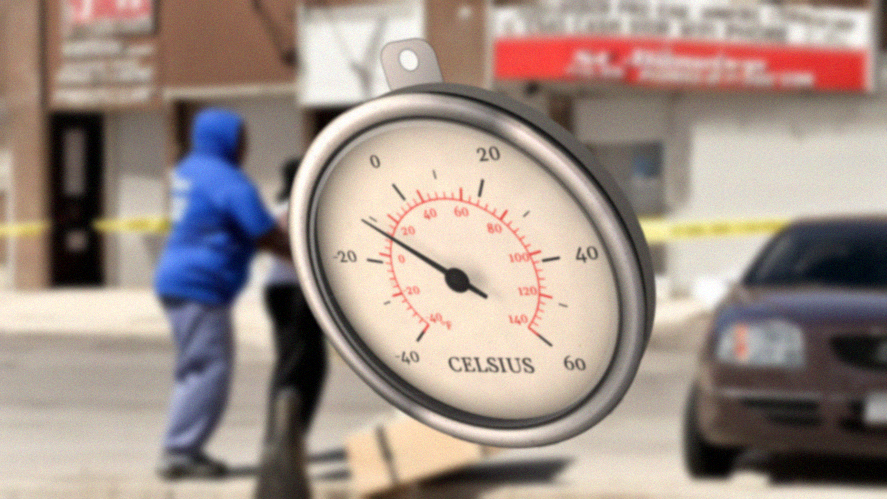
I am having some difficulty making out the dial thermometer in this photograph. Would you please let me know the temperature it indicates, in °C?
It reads -10 °C
